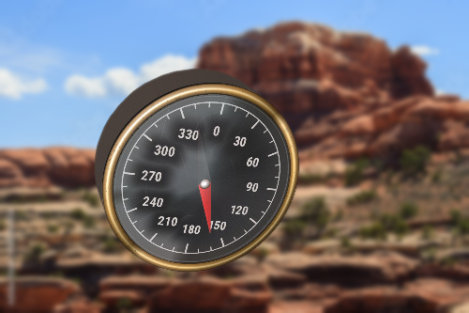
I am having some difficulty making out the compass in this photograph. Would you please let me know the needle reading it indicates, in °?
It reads 160 °
